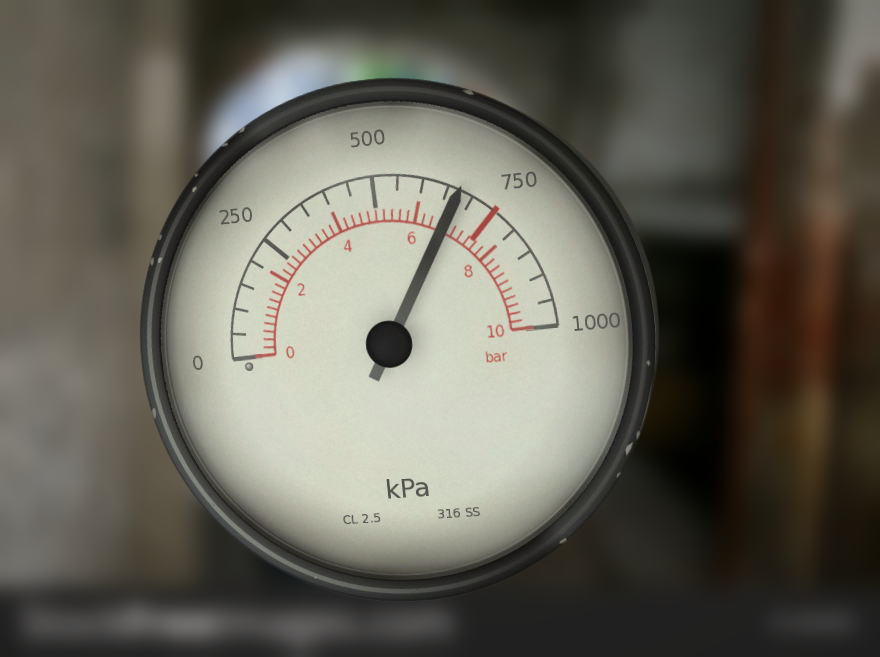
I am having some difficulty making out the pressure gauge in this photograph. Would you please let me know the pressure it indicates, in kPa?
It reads 675 kPa
